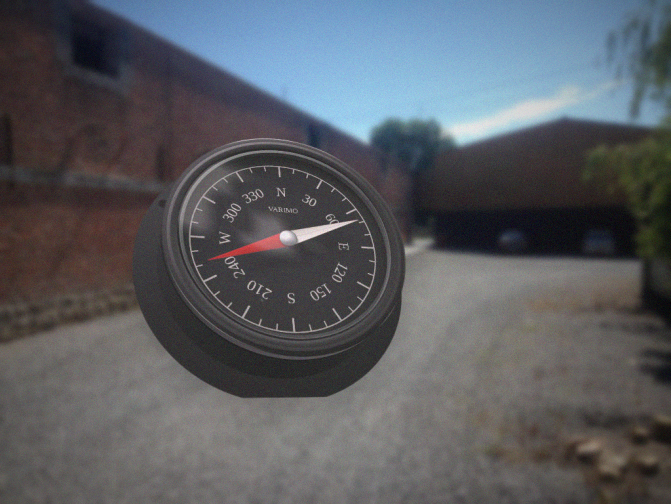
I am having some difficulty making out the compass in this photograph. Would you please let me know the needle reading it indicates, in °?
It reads 250 °
